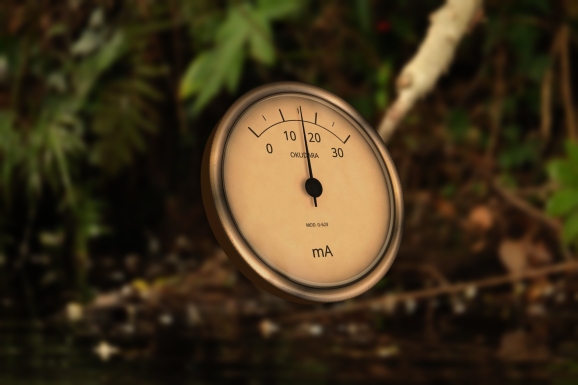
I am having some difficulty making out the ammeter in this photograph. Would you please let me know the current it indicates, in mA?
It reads 15 mA
